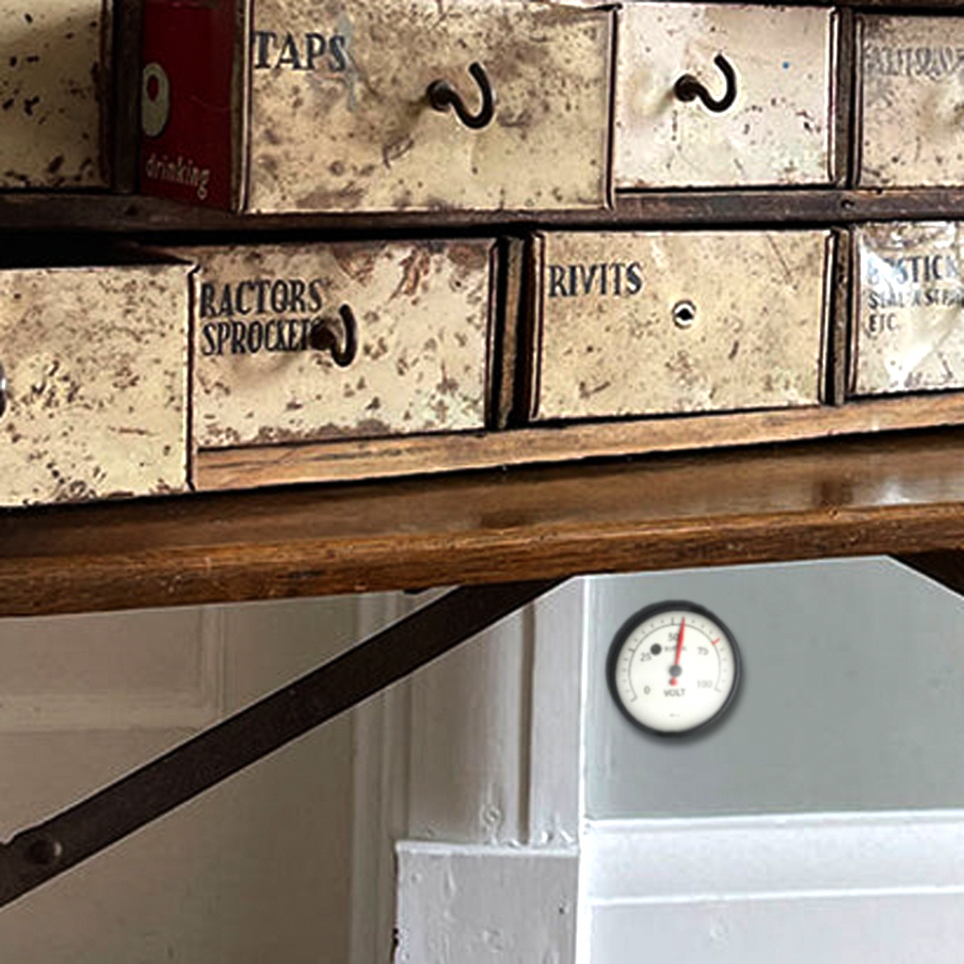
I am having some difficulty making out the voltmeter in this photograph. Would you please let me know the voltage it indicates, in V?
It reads 55 V
